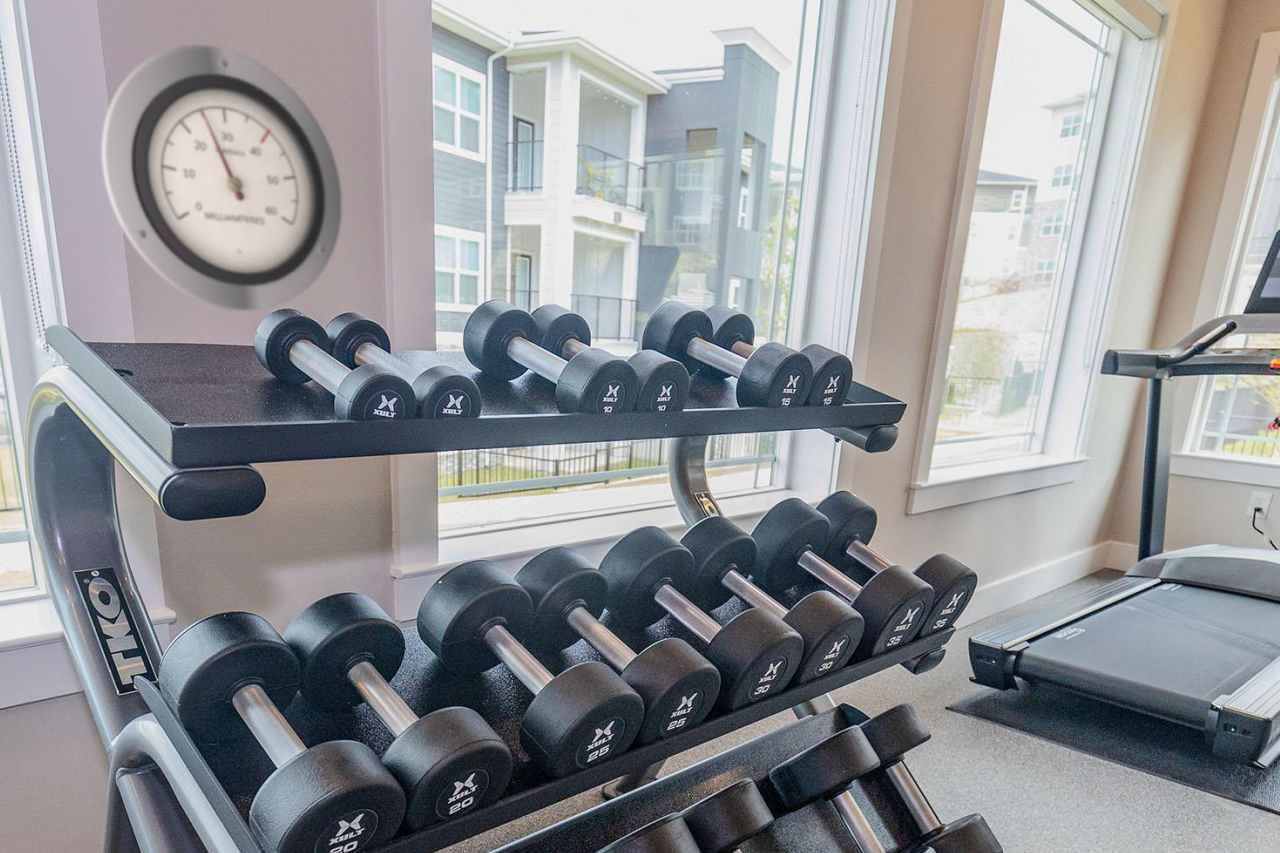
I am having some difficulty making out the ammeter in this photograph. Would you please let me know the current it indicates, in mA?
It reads 25 mA
